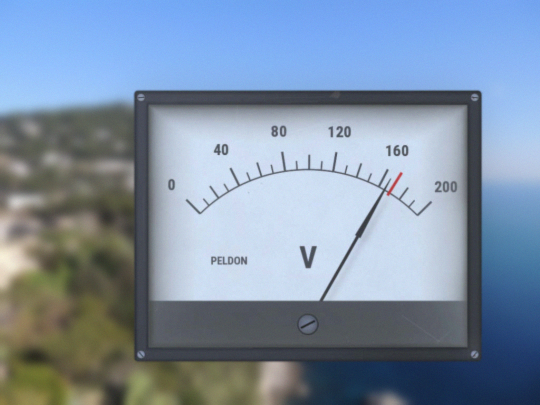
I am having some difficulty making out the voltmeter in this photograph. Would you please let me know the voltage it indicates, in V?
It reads 165 V
